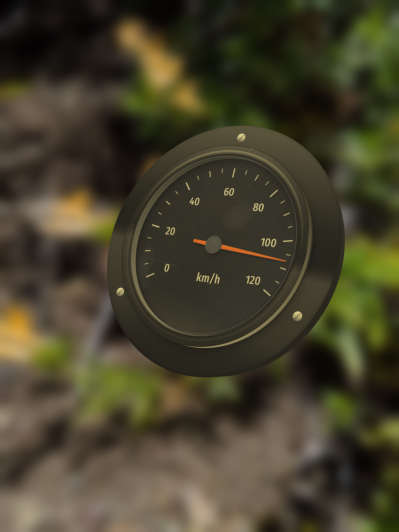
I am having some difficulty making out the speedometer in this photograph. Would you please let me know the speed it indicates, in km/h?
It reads 107.5 km/h
